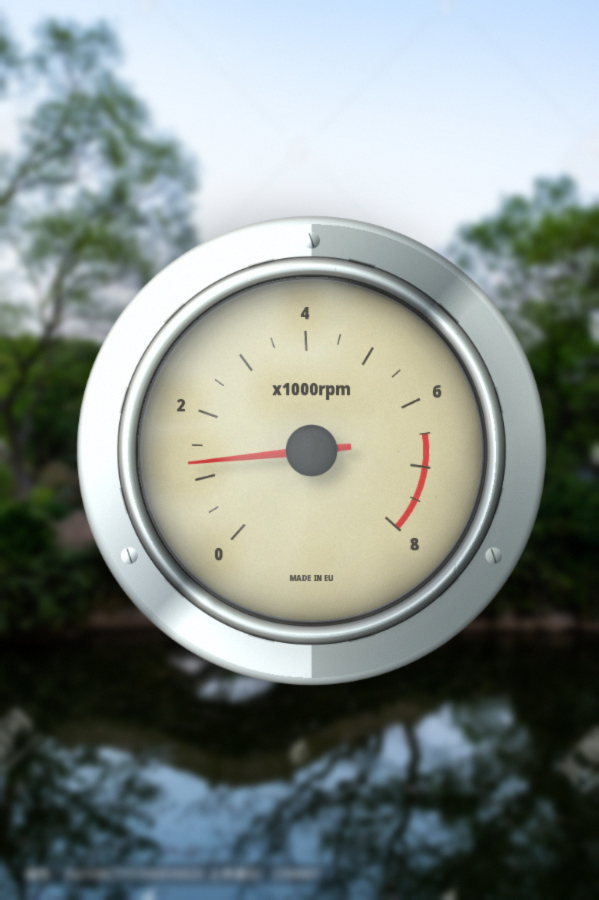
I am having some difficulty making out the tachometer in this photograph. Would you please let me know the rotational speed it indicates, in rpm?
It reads 1250 rpm
